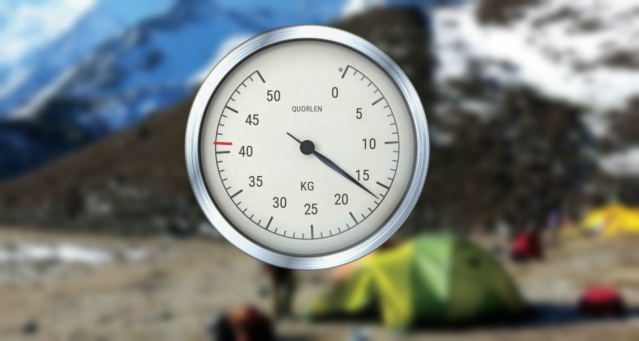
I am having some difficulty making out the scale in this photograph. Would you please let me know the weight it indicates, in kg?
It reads 16.5 kg
